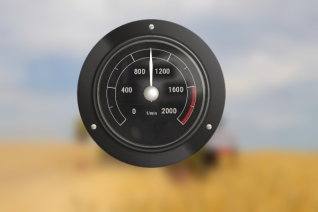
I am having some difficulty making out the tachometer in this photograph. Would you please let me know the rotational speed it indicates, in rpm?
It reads 1000 rpm
